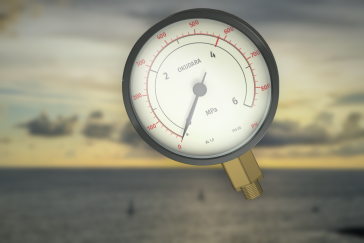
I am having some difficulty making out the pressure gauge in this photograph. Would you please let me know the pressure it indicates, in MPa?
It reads 0 MPa
